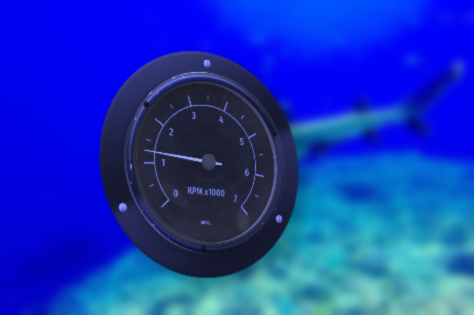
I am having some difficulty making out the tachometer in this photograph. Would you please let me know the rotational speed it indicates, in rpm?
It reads 1250 rpm
